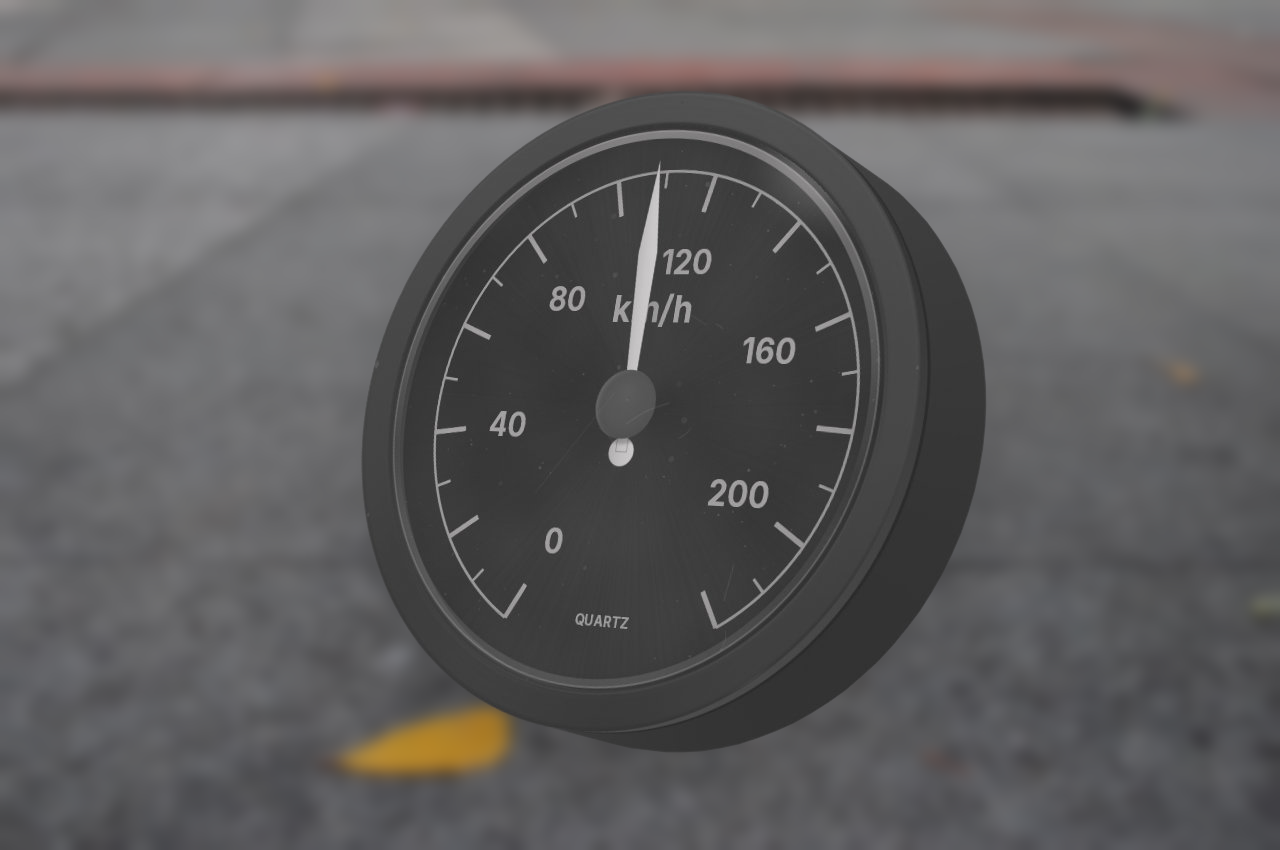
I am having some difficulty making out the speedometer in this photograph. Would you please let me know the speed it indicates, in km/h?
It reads 110 km/h
